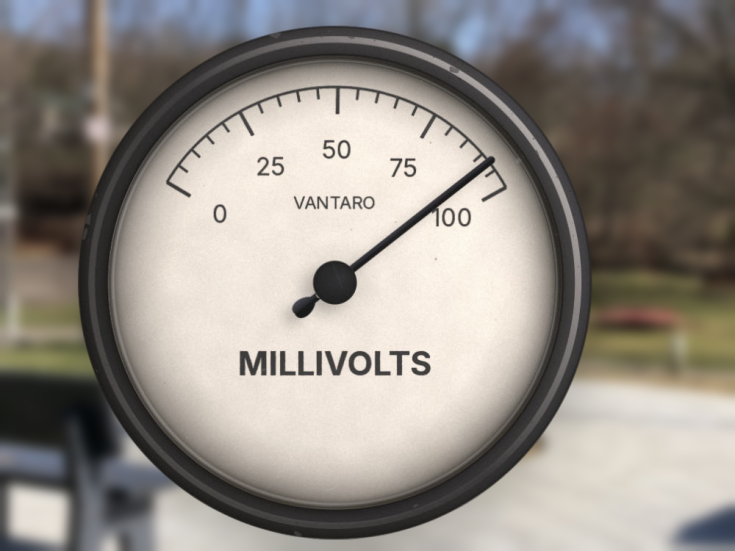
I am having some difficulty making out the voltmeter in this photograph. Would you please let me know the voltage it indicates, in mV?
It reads 92.5 mV
